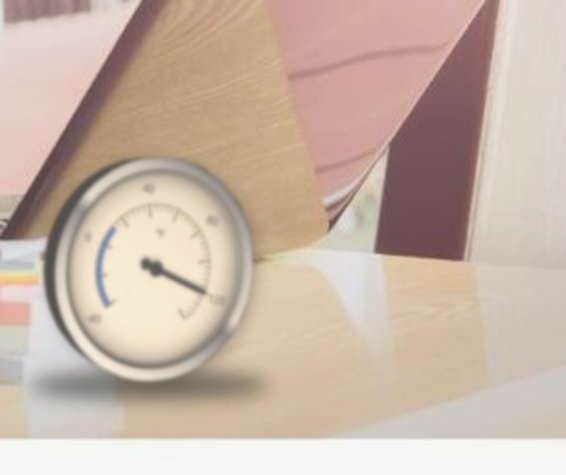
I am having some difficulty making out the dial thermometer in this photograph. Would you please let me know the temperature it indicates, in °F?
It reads 120 °F
